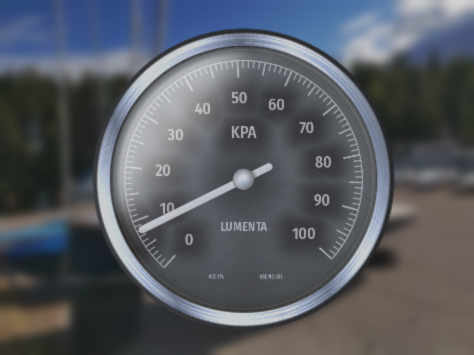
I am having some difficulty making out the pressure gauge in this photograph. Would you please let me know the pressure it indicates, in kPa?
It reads 8 kPa
